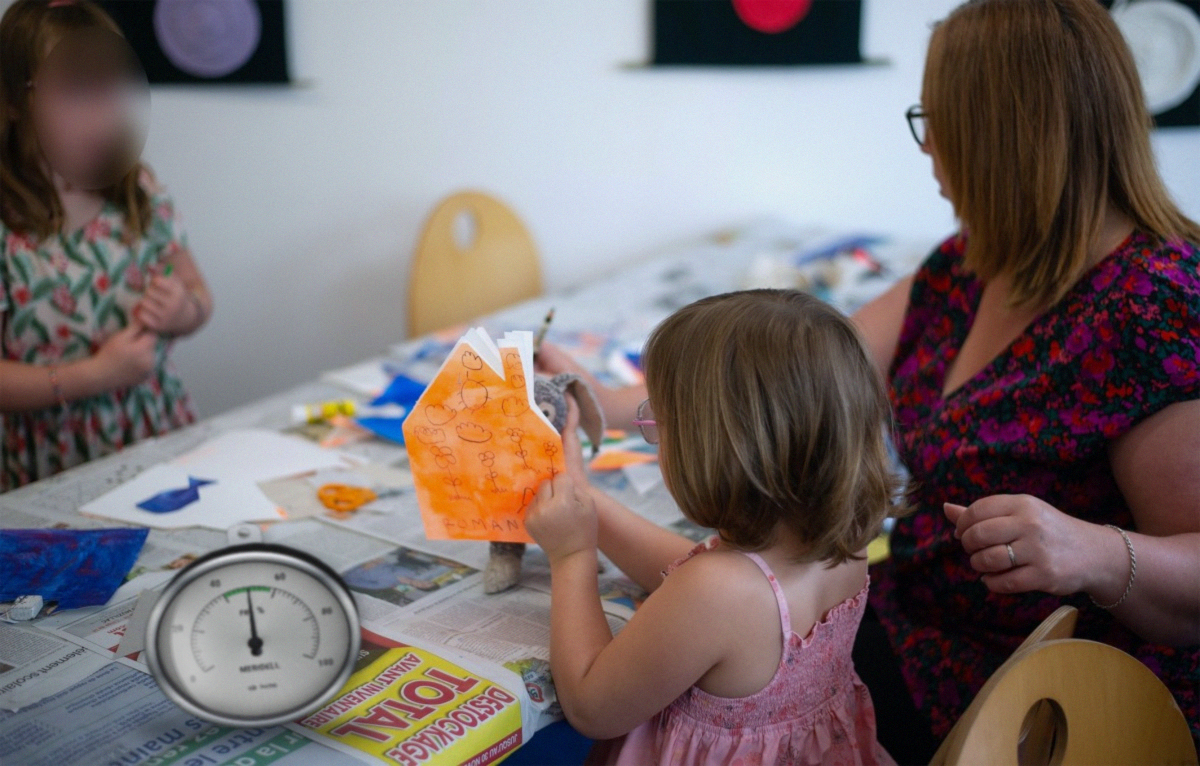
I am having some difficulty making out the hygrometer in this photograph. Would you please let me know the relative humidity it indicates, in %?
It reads 50 %
